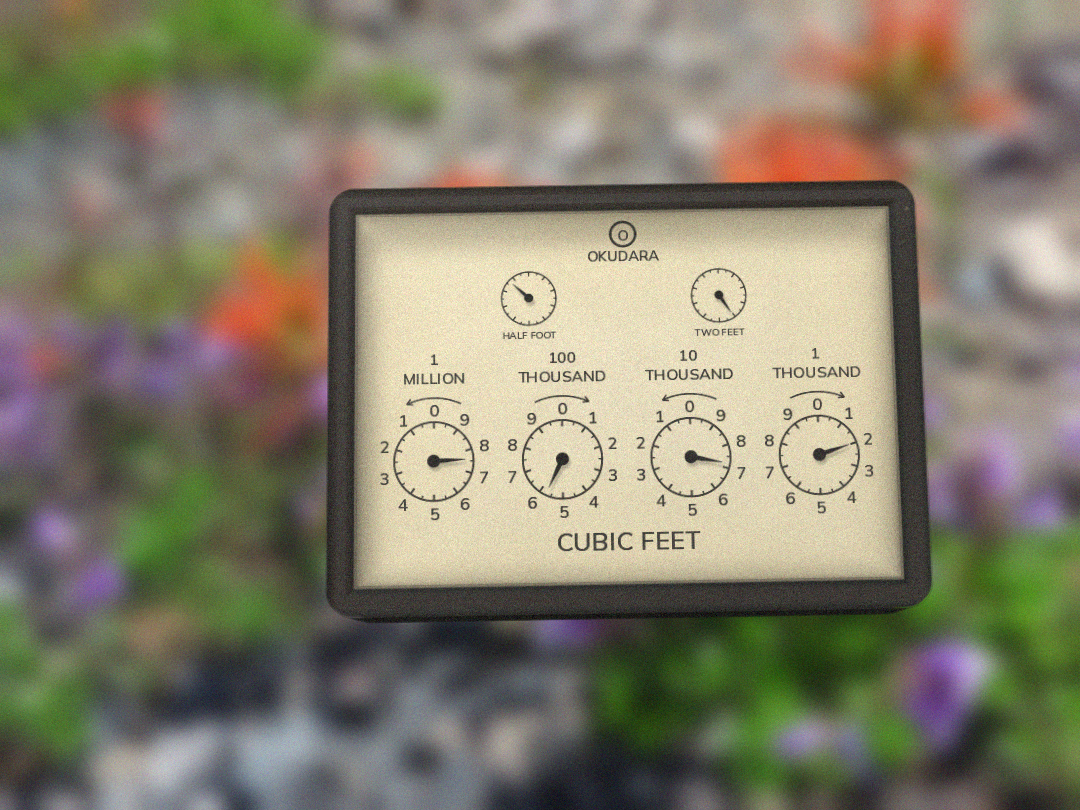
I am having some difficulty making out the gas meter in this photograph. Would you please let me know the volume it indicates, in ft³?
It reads 757200 ft³
